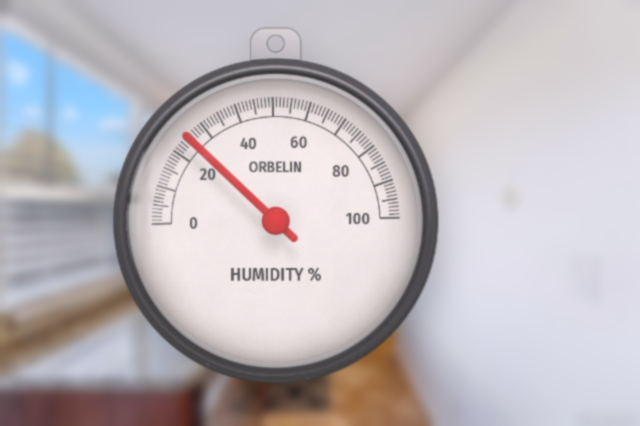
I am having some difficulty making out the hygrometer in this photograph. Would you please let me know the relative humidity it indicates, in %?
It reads 25 %
